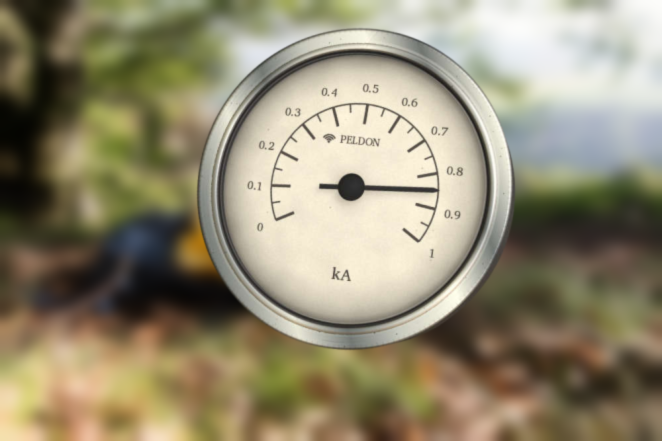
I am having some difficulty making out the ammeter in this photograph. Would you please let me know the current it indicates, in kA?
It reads 0.85 kA
